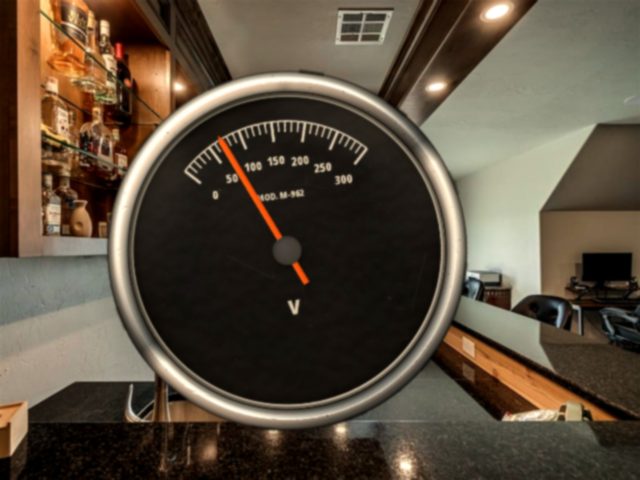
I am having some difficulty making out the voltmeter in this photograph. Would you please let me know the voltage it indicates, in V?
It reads 70 V
